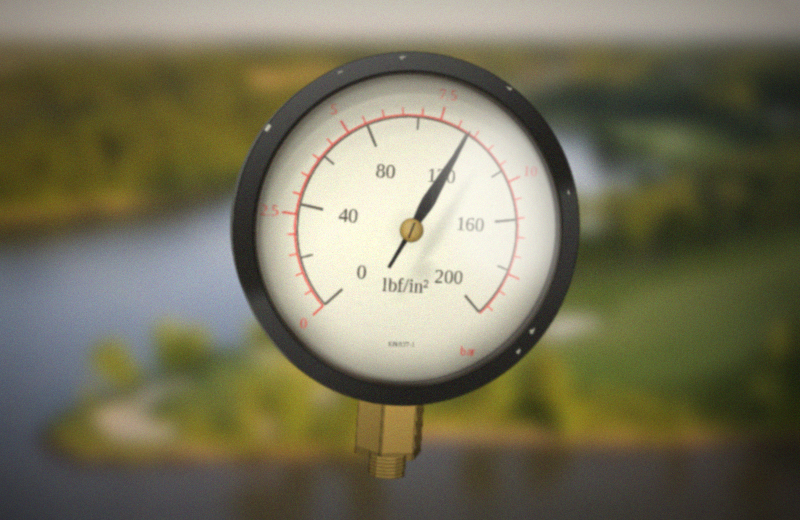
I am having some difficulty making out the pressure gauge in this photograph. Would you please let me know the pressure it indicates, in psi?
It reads 120 psi
